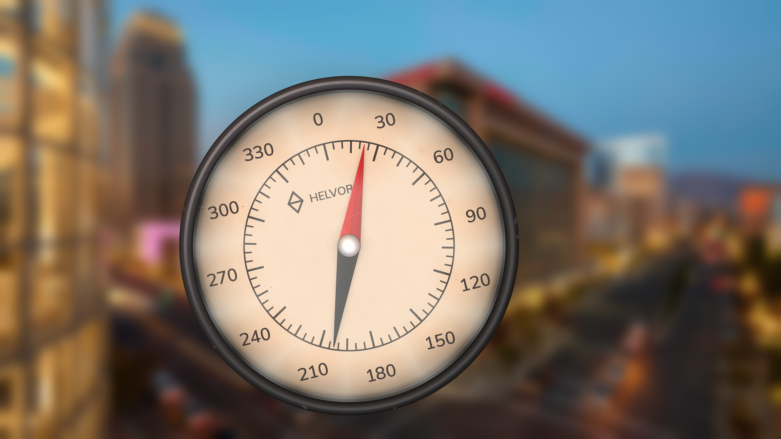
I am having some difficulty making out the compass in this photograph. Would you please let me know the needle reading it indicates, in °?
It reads 22.5 °
